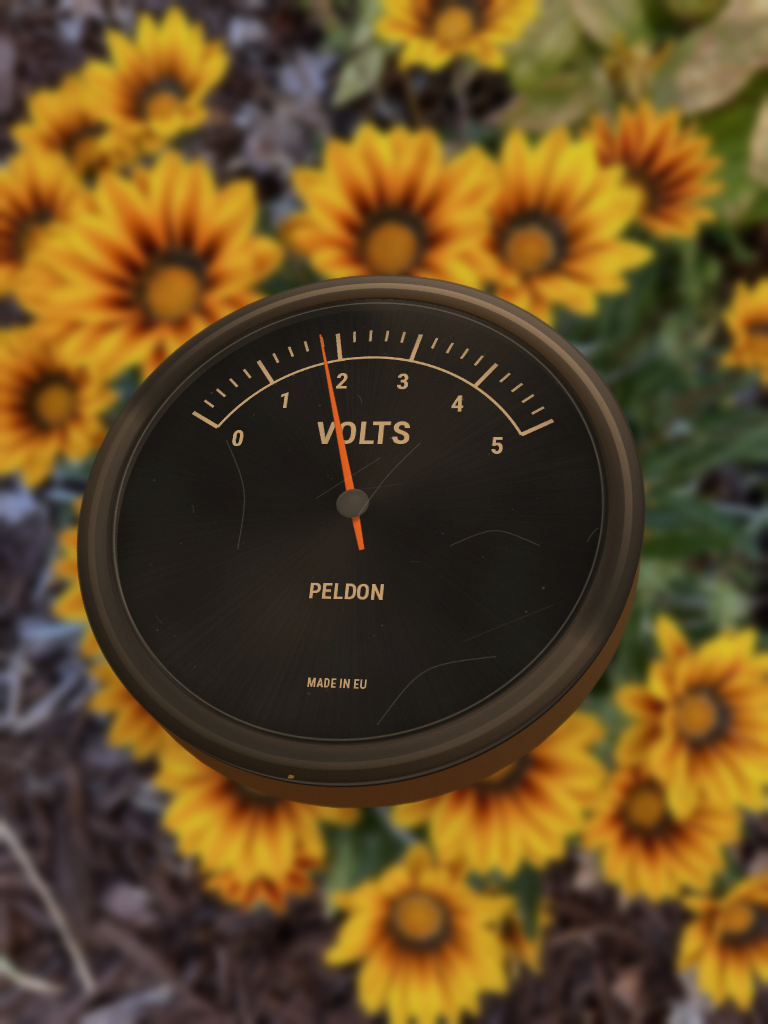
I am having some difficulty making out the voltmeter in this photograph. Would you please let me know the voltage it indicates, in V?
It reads 1.8 V
